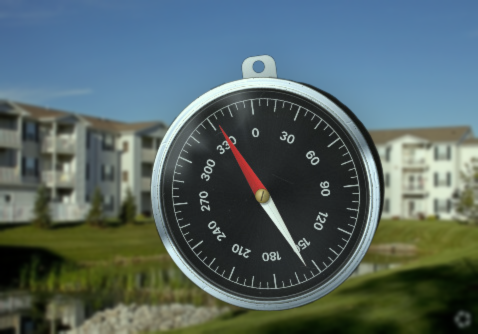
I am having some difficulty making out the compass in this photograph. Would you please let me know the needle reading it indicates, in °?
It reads 335 °
